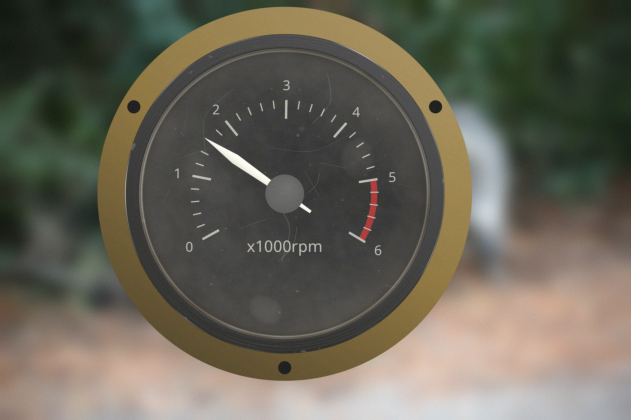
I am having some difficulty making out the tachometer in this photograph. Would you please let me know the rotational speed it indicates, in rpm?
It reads 1600 rpm
